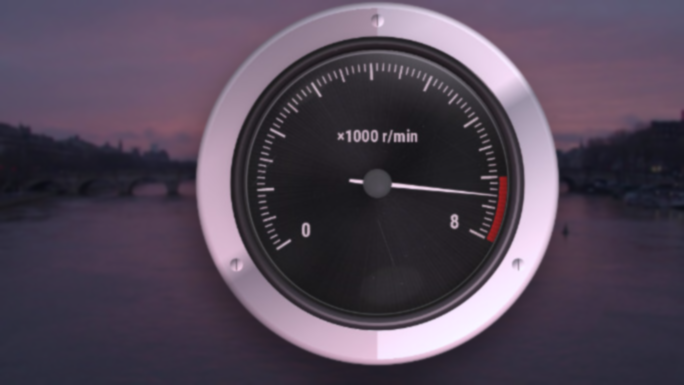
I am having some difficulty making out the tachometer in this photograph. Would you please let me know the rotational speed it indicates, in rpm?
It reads 7300 rpm
